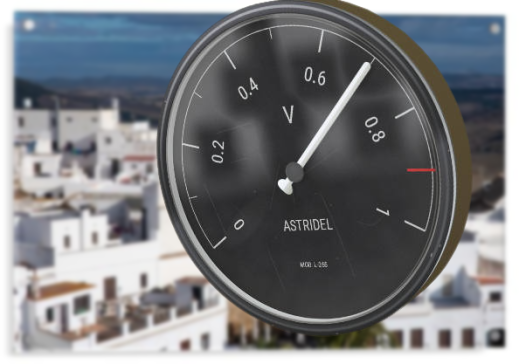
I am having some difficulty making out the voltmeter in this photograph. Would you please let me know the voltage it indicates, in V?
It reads 0.7 V
